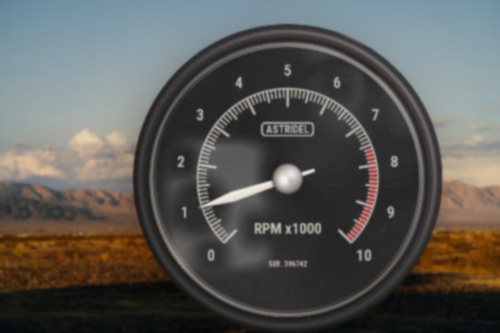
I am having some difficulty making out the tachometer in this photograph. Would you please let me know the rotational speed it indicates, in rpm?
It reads 1000 rpm
